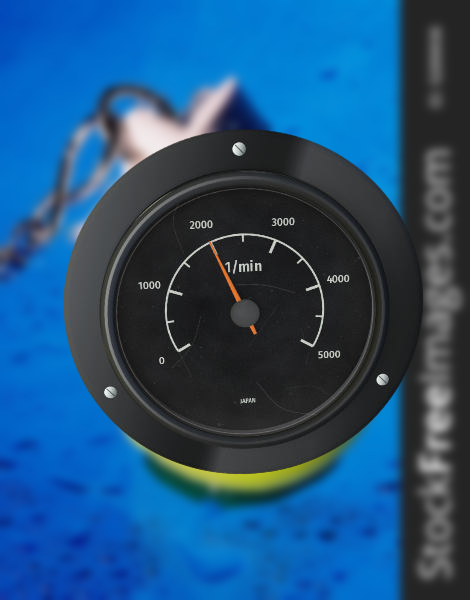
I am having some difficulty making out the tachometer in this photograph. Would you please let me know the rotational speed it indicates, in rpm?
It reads 2000 rpm
